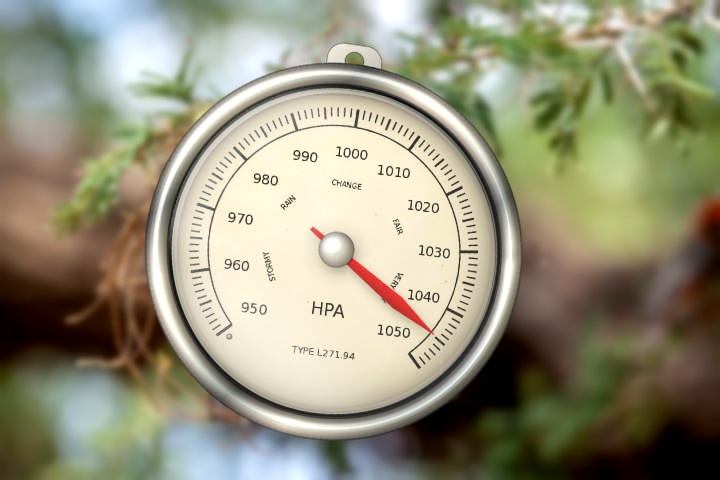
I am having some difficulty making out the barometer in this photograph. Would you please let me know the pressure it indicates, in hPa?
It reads 1045 hPa
